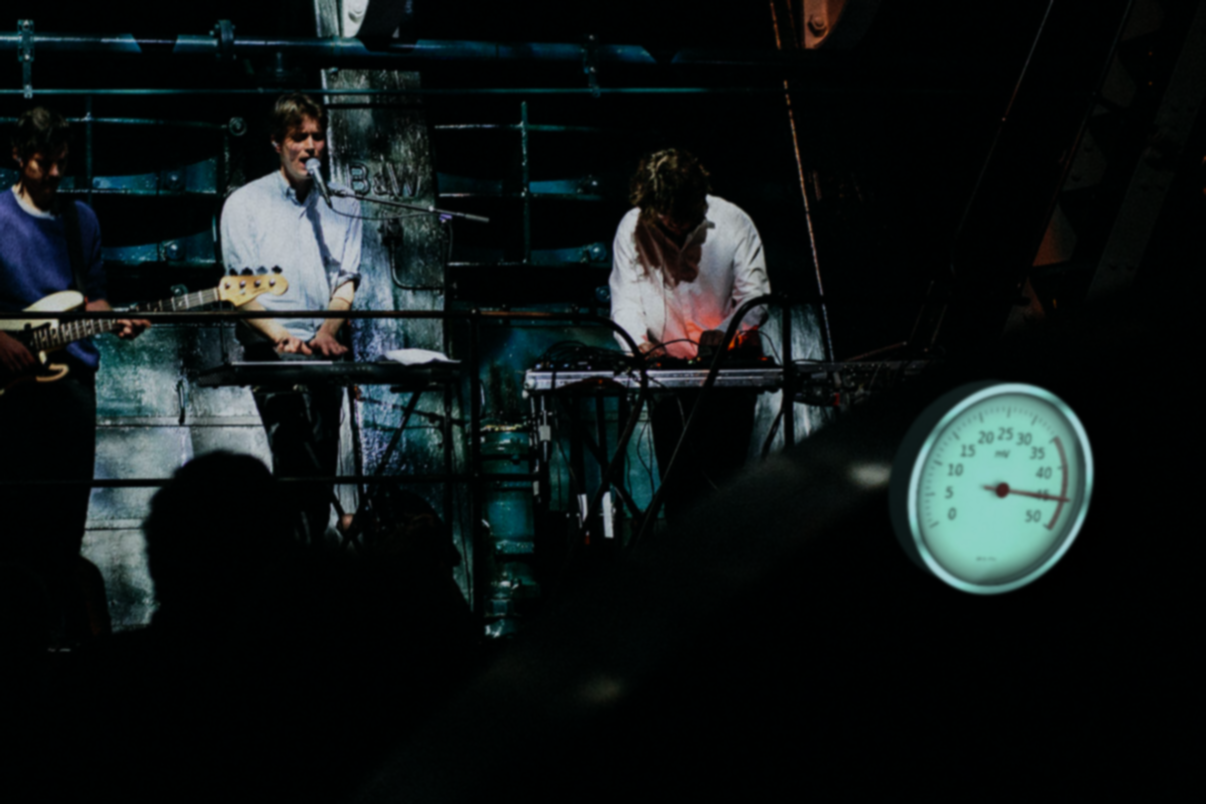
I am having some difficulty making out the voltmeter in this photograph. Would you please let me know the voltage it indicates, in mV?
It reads 45 mV
